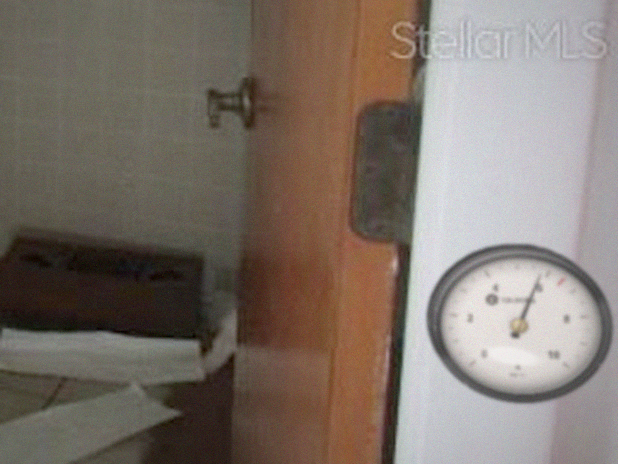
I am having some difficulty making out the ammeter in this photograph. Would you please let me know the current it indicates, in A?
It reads 5.75 A
